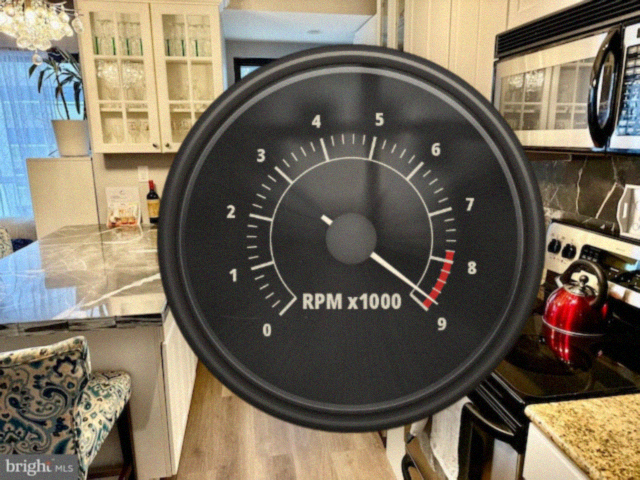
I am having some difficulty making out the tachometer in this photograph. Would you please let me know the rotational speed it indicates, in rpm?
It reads 8800 rpm
